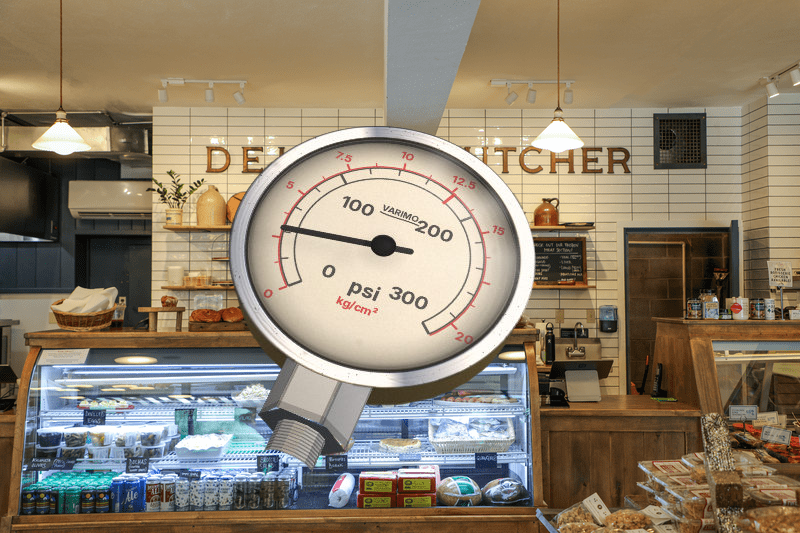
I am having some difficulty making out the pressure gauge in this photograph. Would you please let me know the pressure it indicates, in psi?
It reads 40 psi
